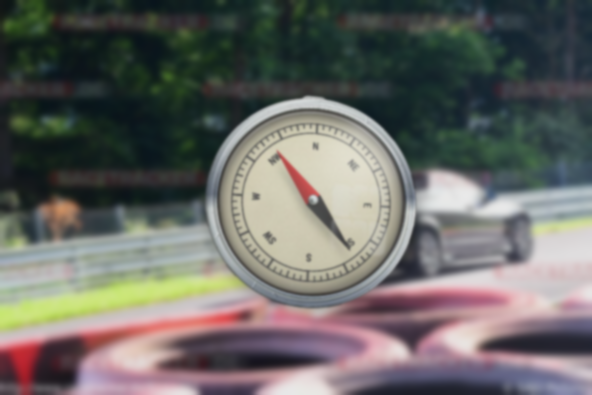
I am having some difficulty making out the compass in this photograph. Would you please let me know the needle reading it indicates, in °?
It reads 320 °
